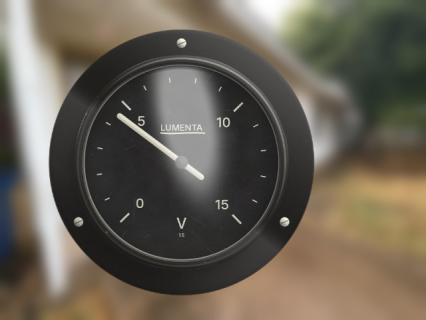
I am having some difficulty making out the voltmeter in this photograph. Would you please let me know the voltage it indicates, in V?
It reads 4.5 V
